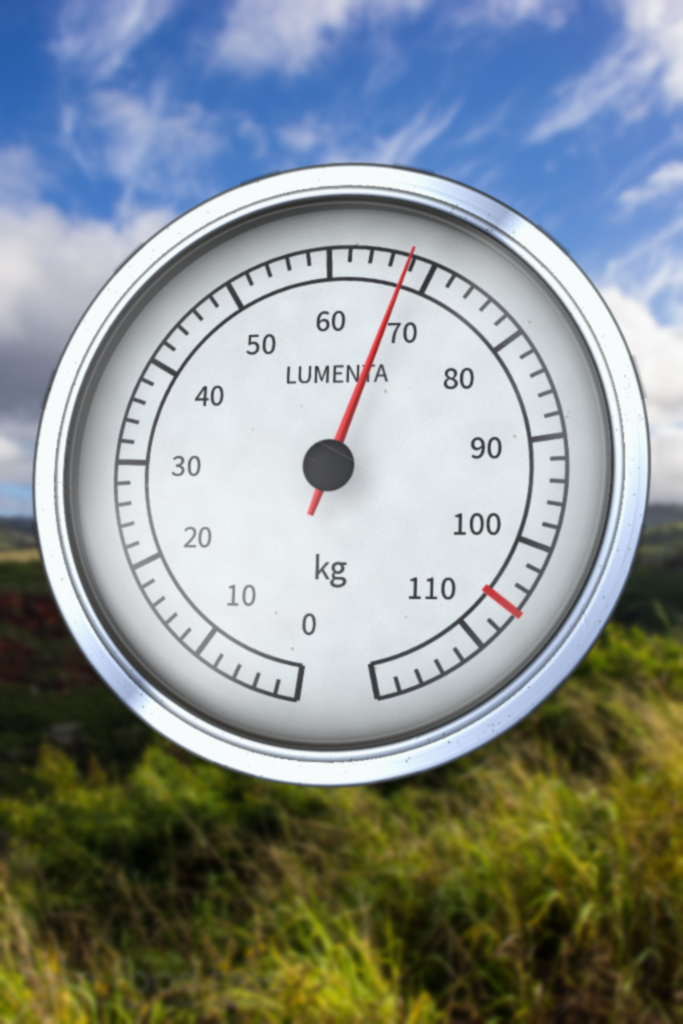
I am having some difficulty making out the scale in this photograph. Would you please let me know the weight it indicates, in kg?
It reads 68 kg
